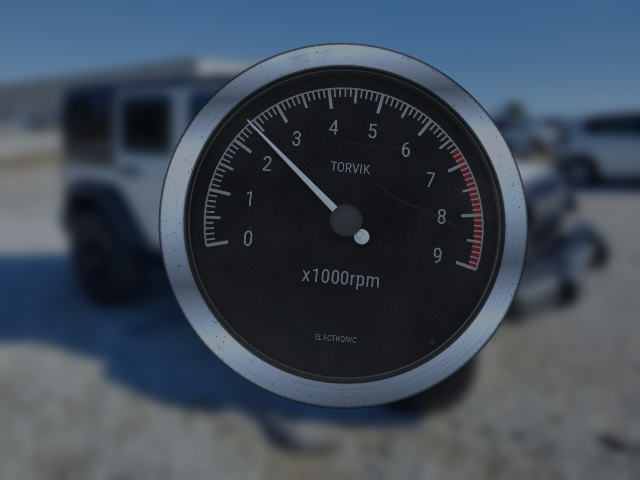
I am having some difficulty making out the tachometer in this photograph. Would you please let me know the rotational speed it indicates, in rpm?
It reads 2400 rpm
